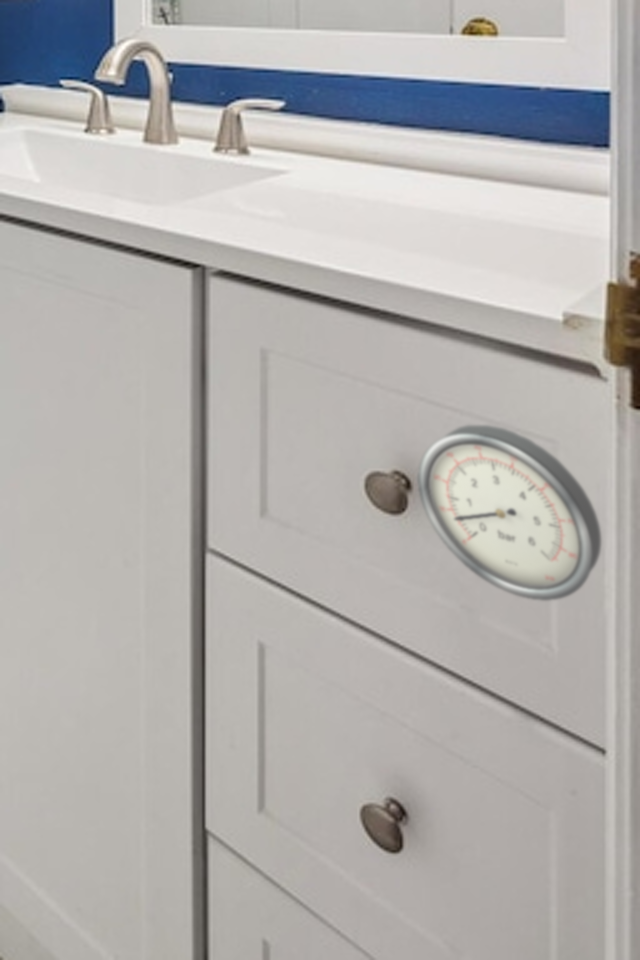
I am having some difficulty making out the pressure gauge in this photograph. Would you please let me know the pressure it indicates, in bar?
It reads 0.5 bar
